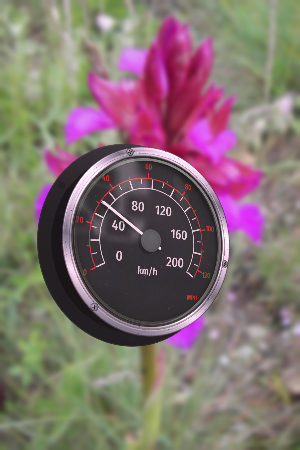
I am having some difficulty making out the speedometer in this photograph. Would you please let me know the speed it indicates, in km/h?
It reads 50 km/h
